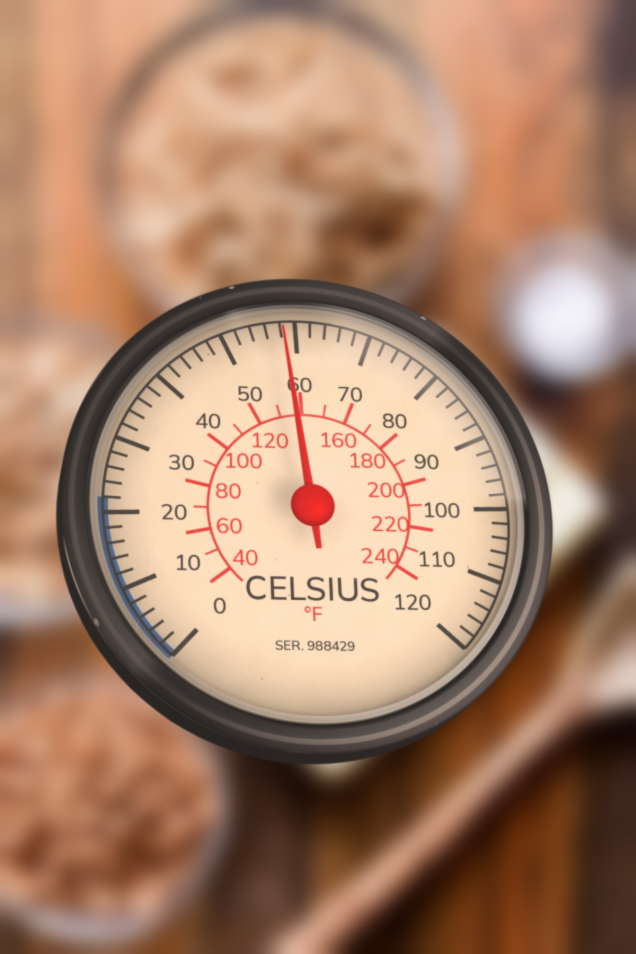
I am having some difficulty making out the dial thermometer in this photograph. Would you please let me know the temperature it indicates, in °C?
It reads 58 °C
